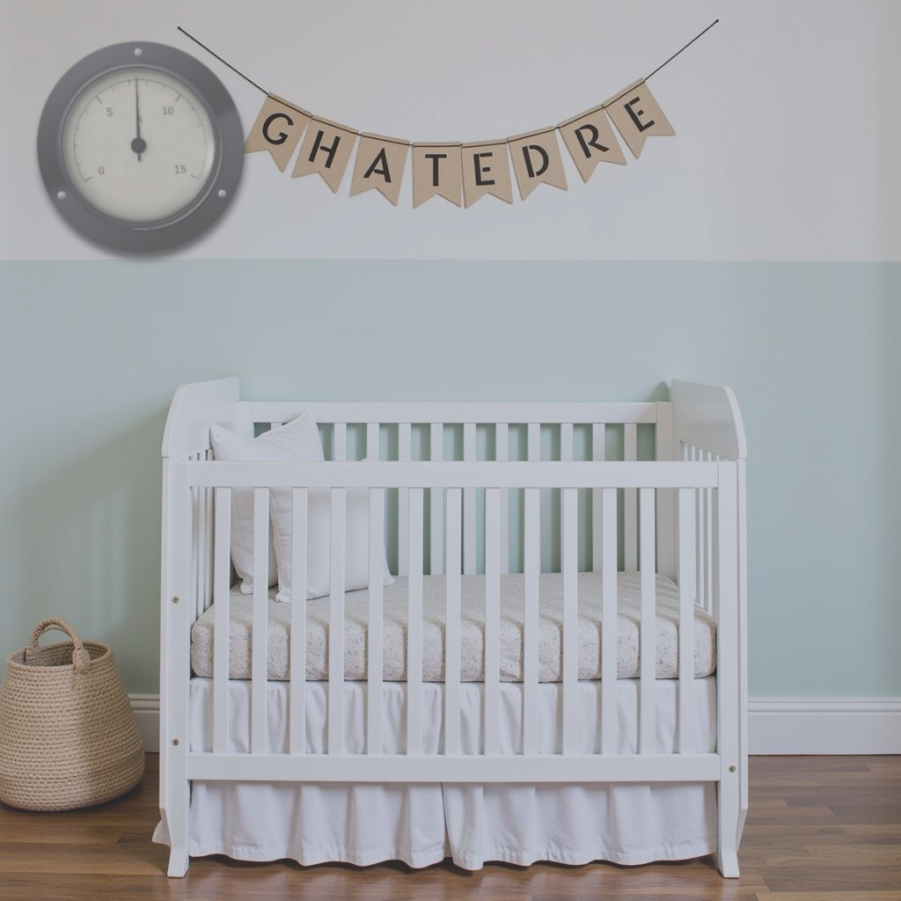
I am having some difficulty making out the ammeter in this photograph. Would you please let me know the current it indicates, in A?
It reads 7.5 A
